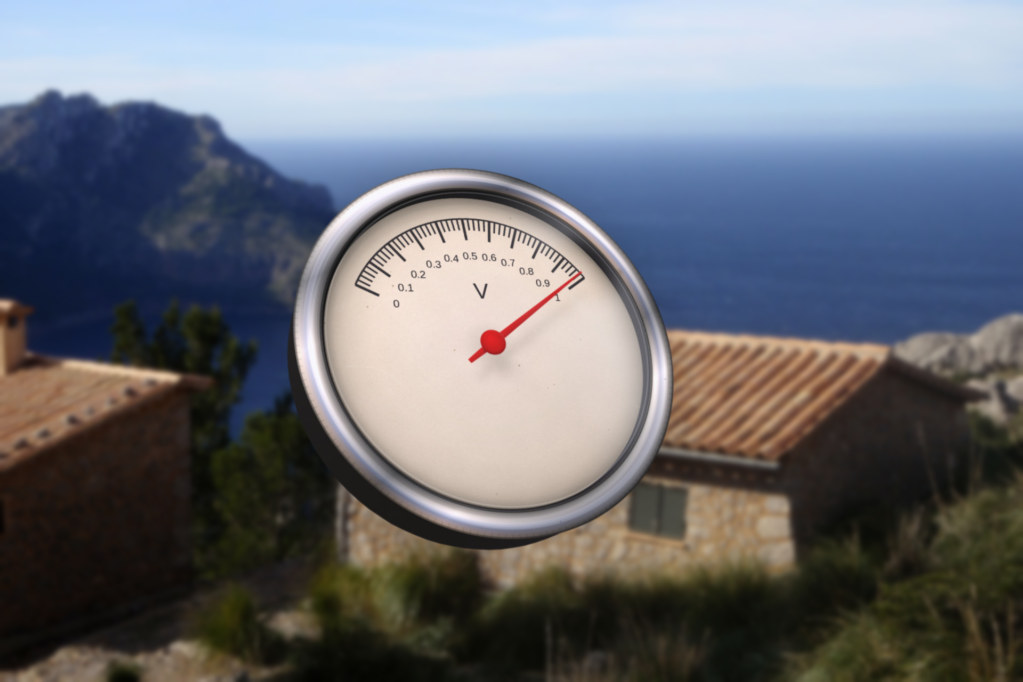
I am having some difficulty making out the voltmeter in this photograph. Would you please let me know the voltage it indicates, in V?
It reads 0.98 V
